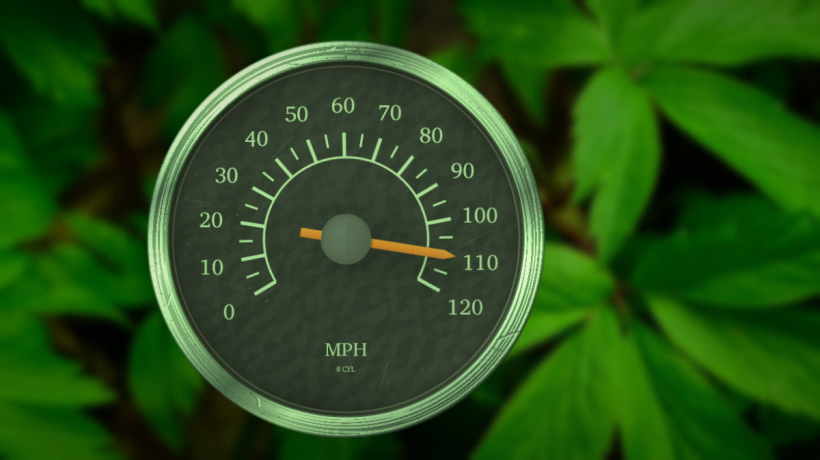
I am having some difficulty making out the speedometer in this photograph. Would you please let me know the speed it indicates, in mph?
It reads 110 mph
